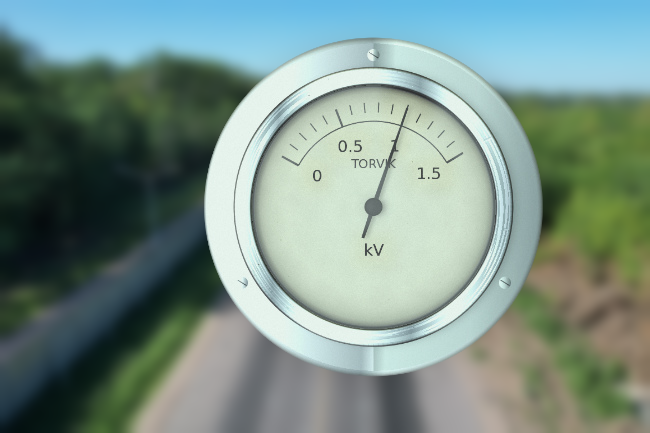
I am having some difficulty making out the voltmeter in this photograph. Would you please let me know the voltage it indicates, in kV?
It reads 1 kV
